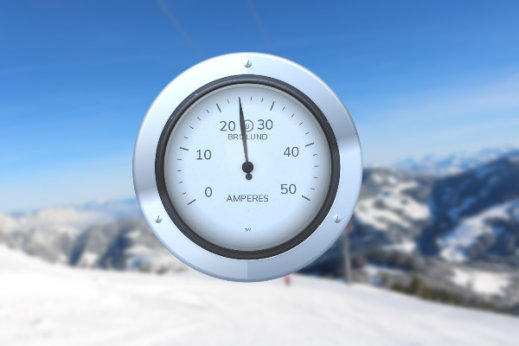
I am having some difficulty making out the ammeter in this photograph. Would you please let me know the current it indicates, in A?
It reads 24 A
